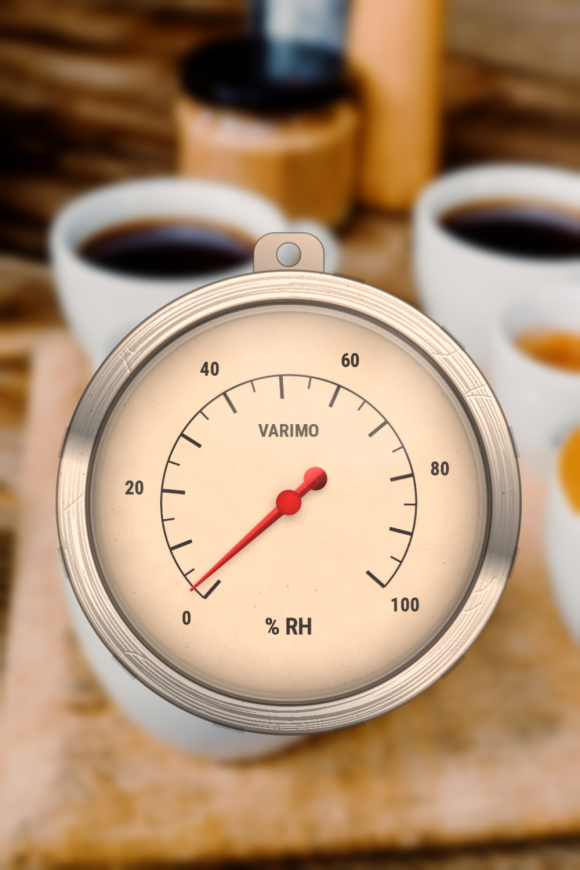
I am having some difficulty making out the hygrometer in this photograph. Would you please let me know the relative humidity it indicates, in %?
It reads 2.5 %
